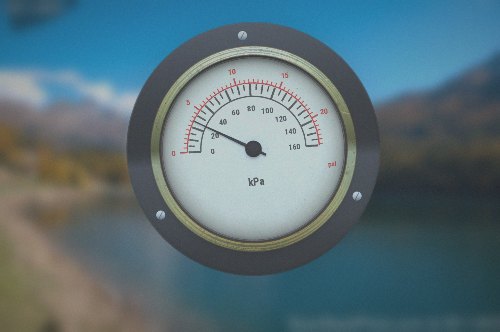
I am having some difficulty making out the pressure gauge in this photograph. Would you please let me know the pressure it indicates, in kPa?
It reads 25 kPa
